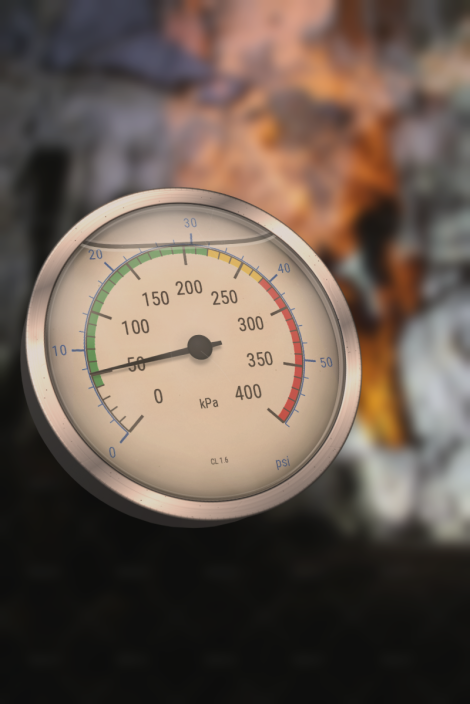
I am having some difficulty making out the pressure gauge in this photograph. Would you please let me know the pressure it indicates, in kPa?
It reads 50 kPa
